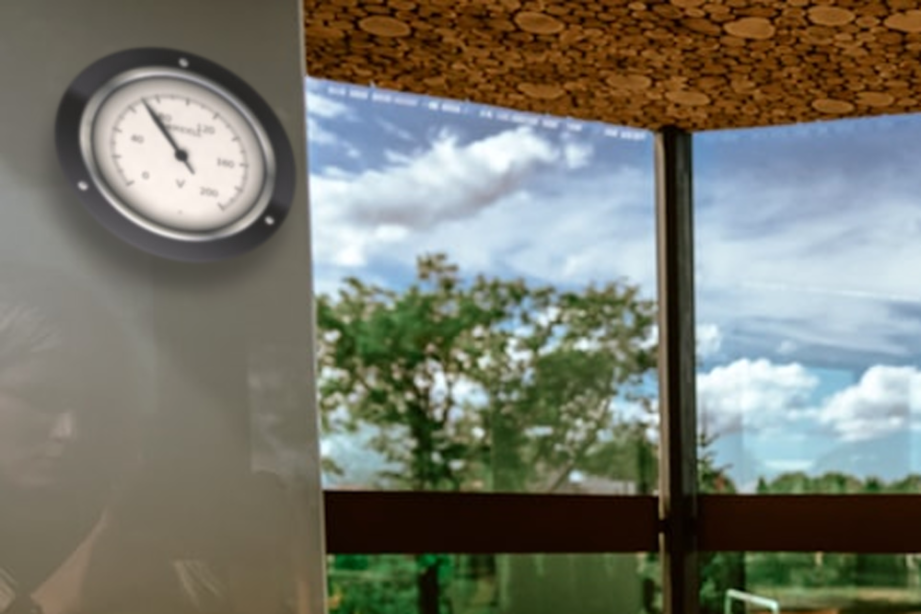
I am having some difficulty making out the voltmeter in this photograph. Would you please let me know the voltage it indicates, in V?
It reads 70 V
